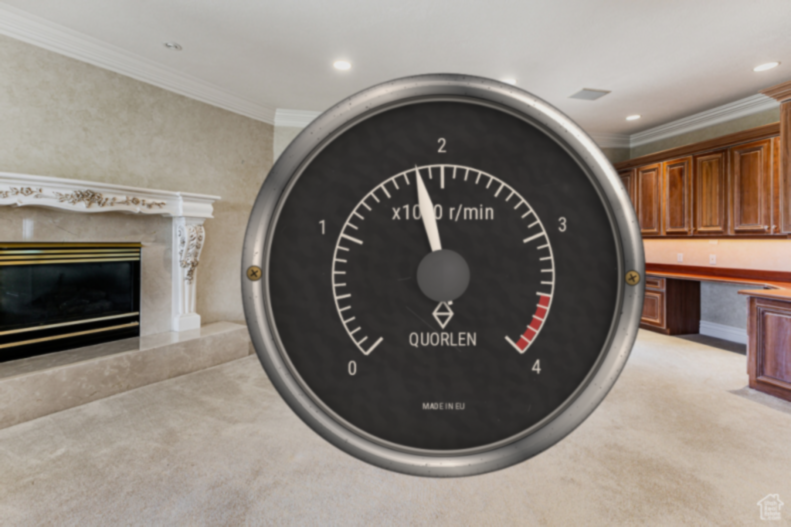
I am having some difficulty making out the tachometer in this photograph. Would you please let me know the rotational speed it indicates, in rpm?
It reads 1800 rpm
